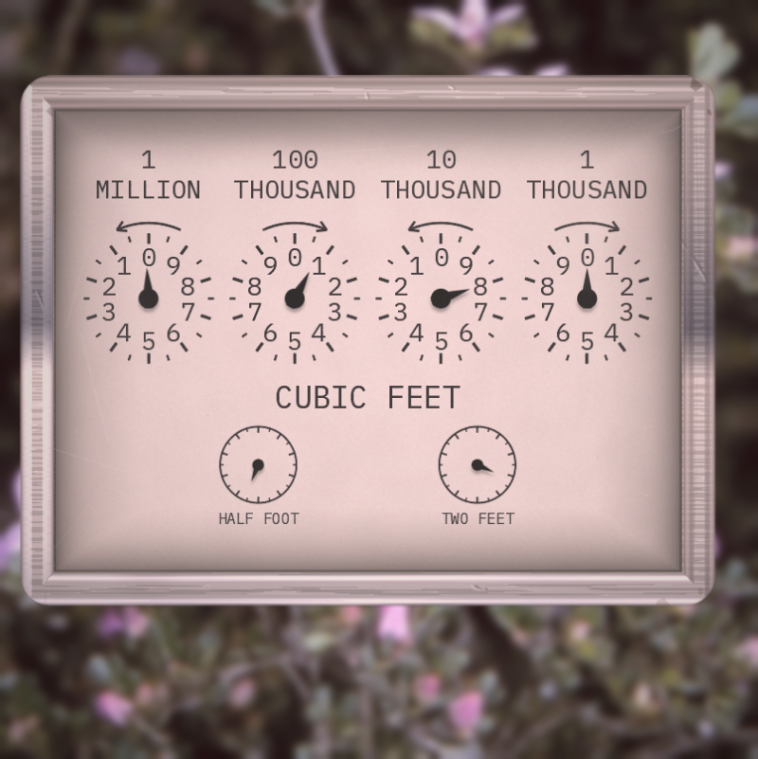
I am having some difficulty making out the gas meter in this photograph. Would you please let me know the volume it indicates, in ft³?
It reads 8000 ft³
